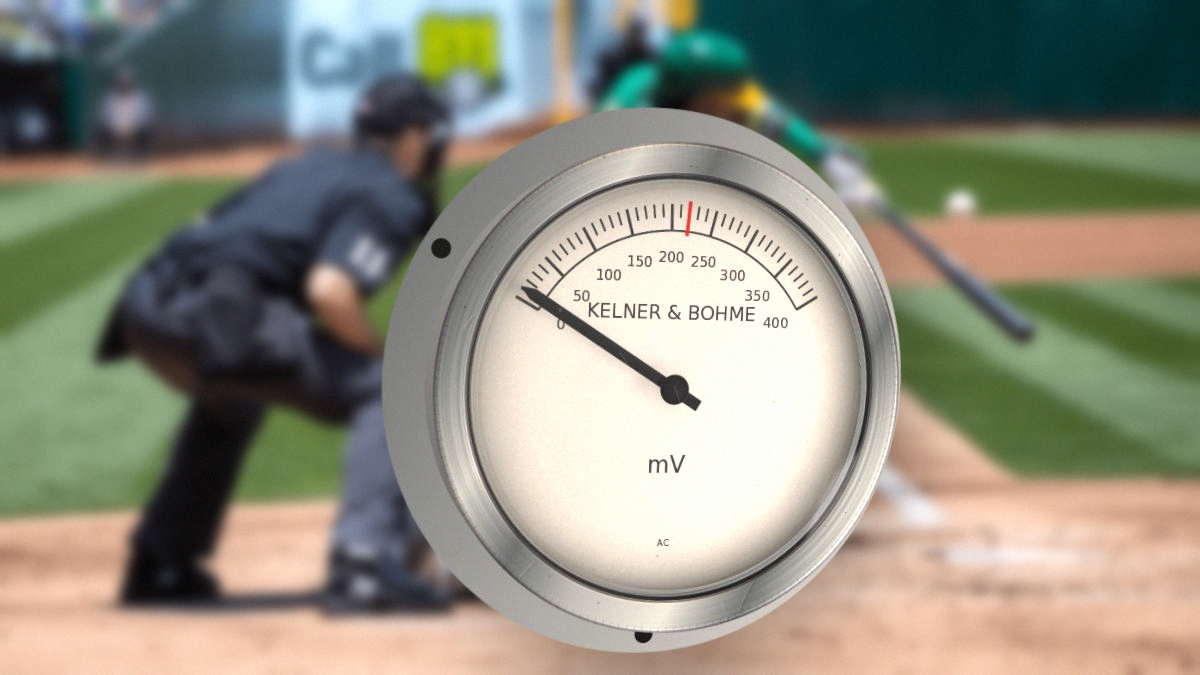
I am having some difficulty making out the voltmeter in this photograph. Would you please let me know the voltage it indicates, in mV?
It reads 10 mV
